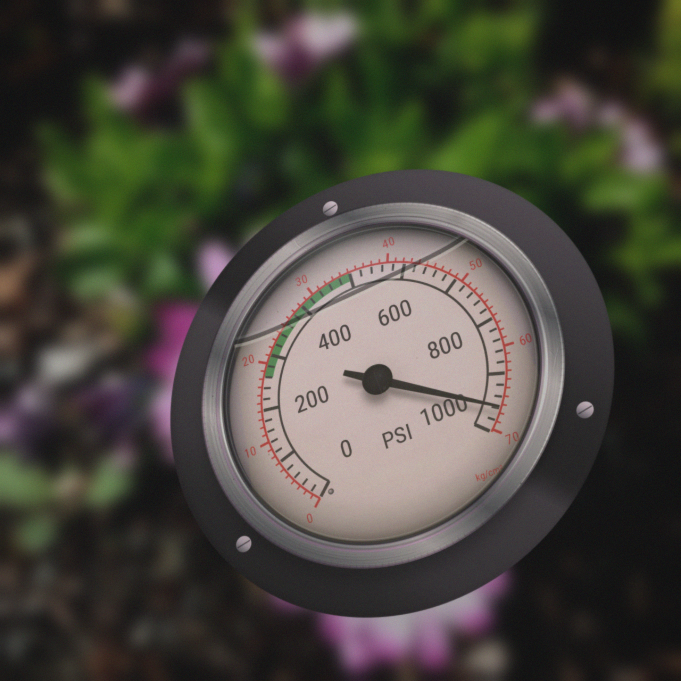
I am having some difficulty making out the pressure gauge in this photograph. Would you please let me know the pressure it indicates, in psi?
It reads 960 psi
